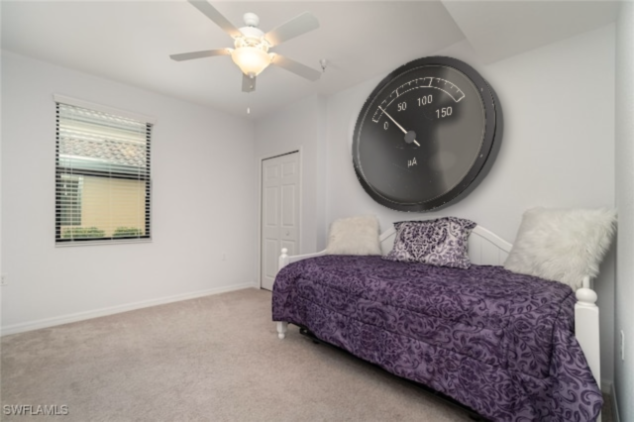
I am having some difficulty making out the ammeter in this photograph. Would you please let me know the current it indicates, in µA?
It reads 20 µA
